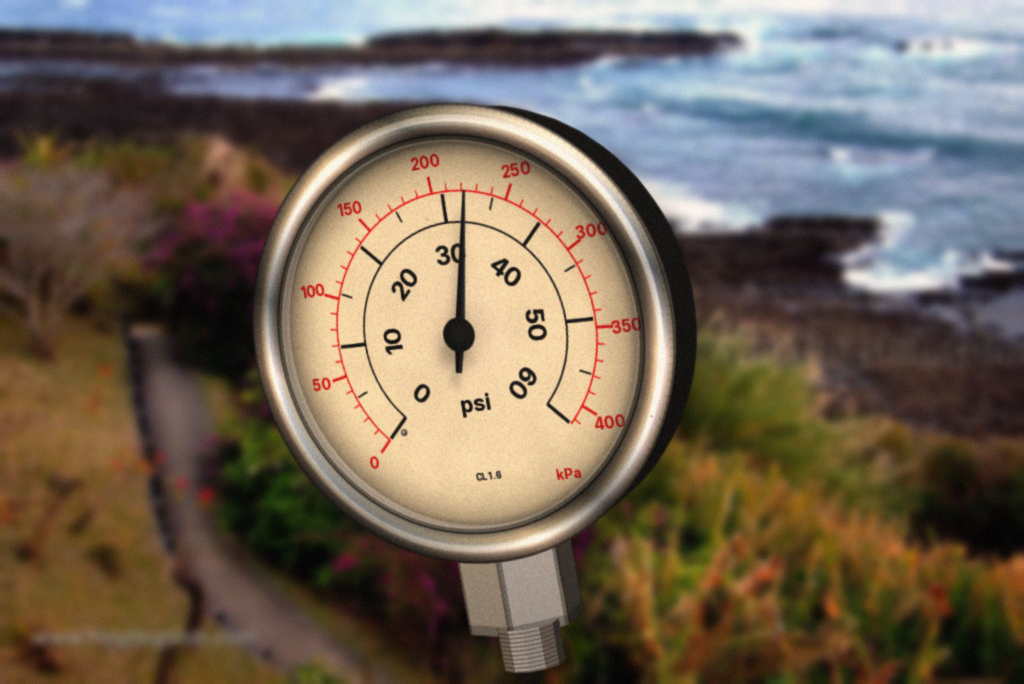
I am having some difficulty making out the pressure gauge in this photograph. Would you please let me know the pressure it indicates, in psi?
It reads 32.5 psi
